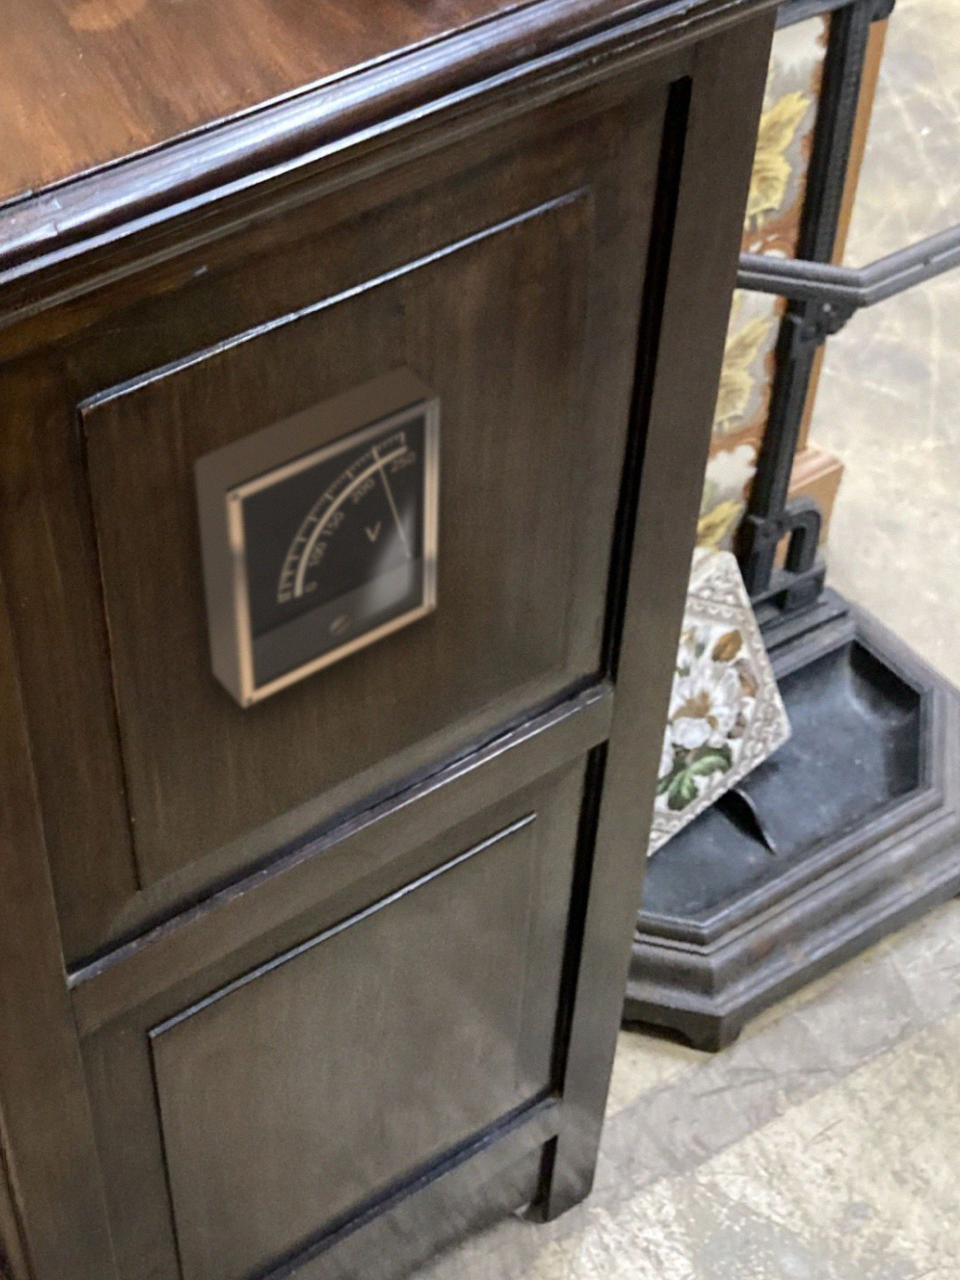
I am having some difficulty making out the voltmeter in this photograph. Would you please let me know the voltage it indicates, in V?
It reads 225 V
